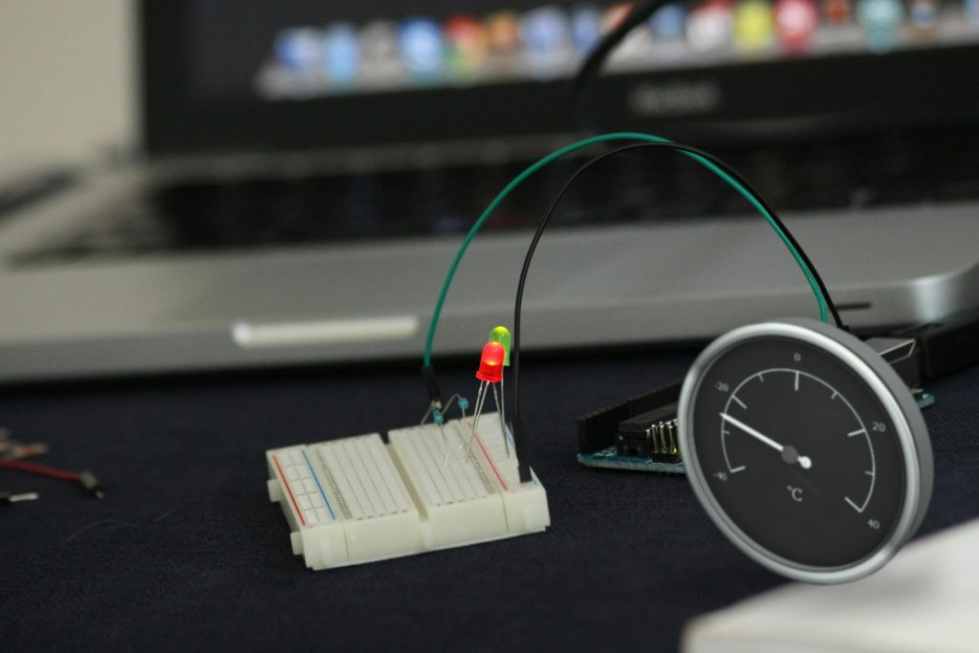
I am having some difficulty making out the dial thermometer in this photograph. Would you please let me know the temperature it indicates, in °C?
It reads -25 °C
